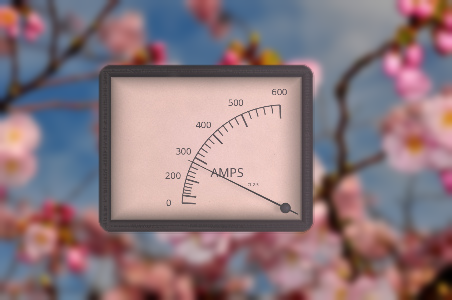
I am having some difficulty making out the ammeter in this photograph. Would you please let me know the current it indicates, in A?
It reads 280 A
